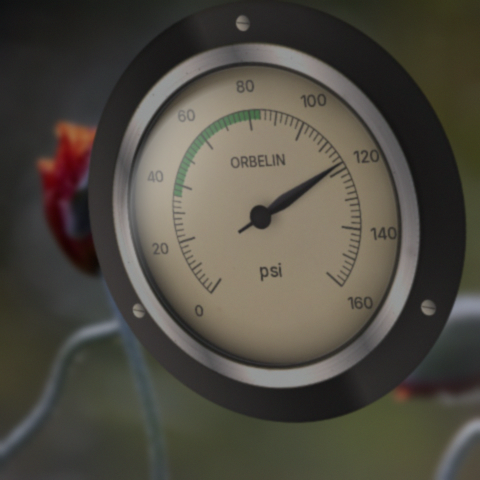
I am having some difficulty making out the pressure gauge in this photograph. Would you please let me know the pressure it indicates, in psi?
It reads 118 psi
